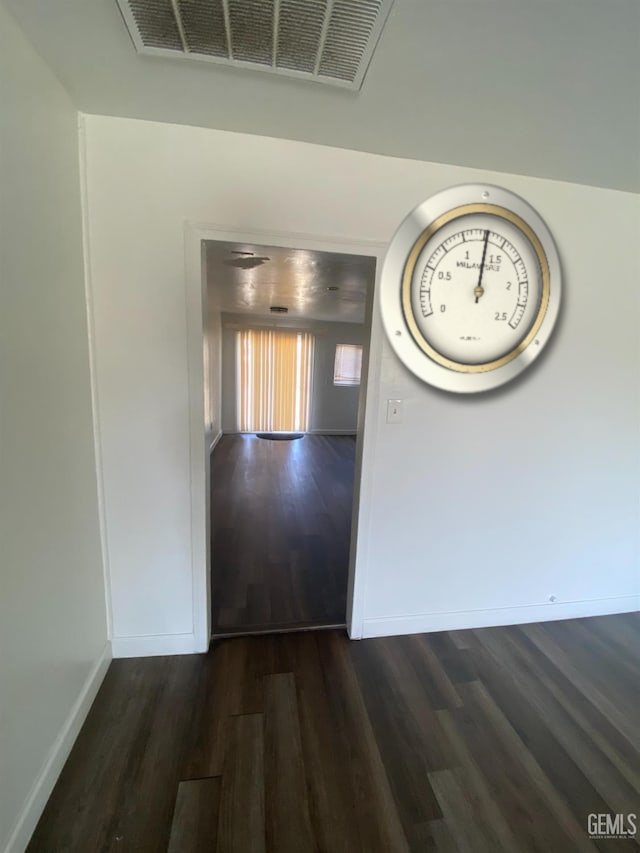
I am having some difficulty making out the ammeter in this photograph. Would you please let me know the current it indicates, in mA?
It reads 1.25 mA
